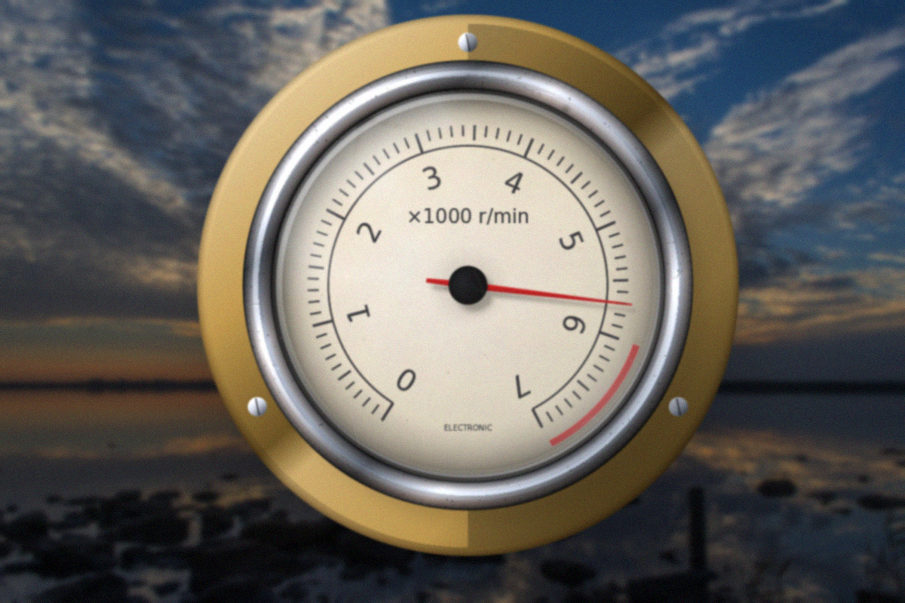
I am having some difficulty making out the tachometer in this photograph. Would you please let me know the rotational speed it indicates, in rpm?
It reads 5700 rpm
